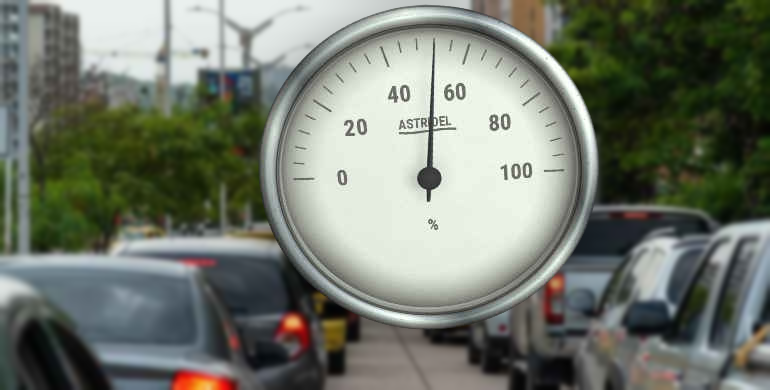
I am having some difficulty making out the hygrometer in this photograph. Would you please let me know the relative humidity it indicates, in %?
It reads 52 %
